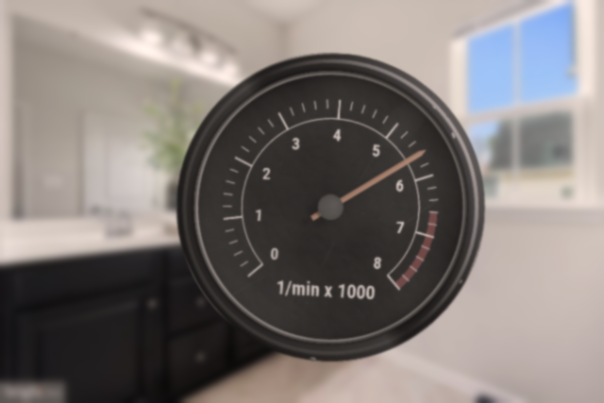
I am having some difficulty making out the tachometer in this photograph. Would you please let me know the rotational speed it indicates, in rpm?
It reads 5600 rpm
